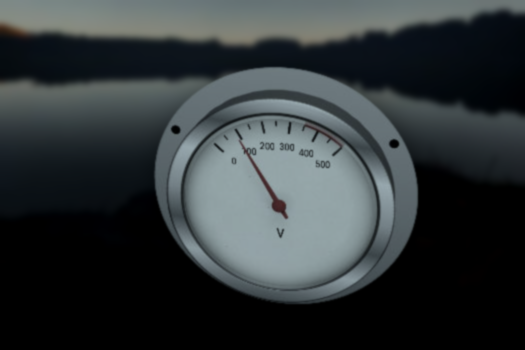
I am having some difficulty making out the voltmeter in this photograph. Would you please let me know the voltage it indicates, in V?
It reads 100 V
